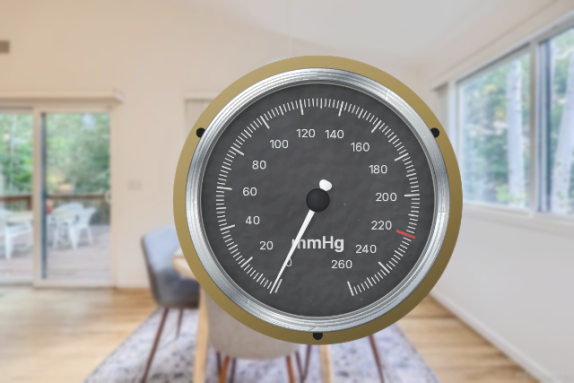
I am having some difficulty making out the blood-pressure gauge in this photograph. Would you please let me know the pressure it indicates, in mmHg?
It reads 2 mmHg
